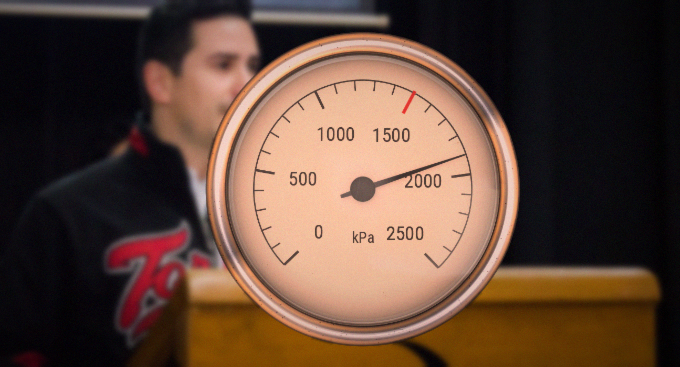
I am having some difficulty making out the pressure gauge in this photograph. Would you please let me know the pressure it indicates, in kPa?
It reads 1900 kPa
